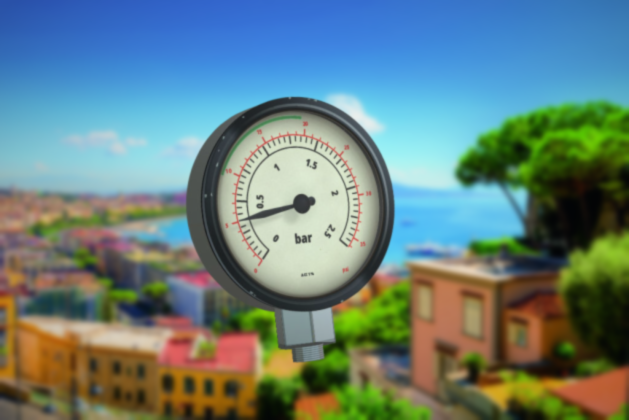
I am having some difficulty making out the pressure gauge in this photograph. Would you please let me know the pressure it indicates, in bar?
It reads 0.35 bar
